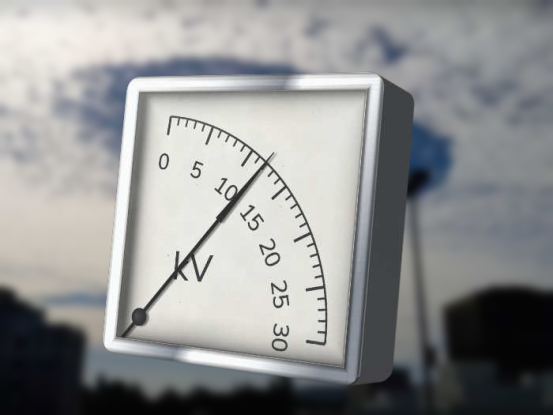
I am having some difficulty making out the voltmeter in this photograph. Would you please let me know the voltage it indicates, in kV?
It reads 12 kV
